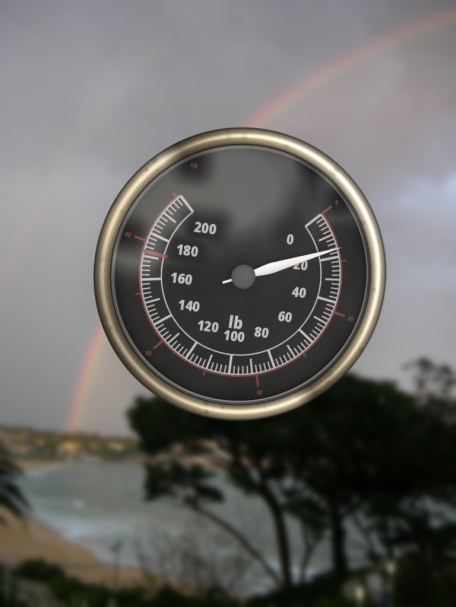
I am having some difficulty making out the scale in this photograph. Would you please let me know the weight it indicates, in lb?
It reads 16 lb
